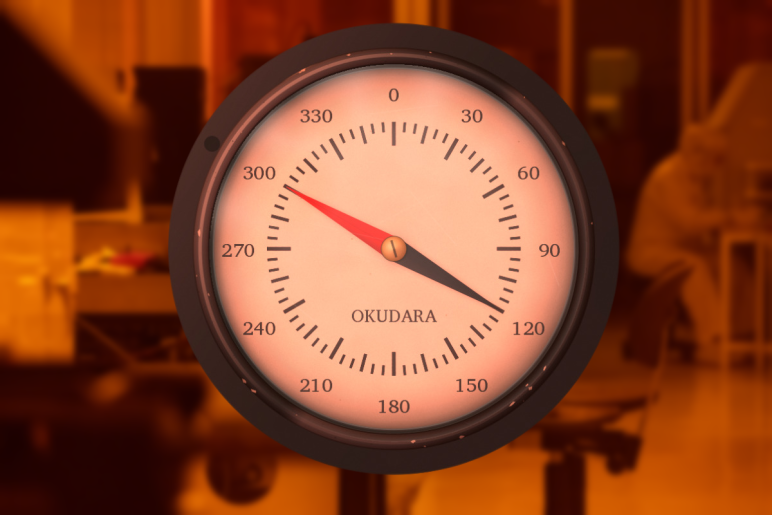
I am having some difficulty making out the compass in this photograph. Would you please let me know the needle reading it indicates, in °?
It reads 300 °
